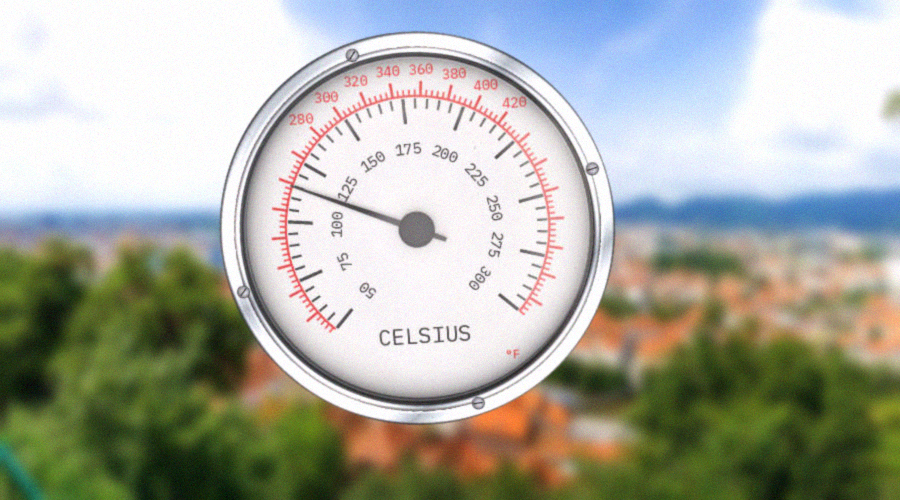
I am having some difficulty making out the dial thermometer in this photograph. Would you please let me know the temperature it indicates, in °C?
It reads 115 °C
